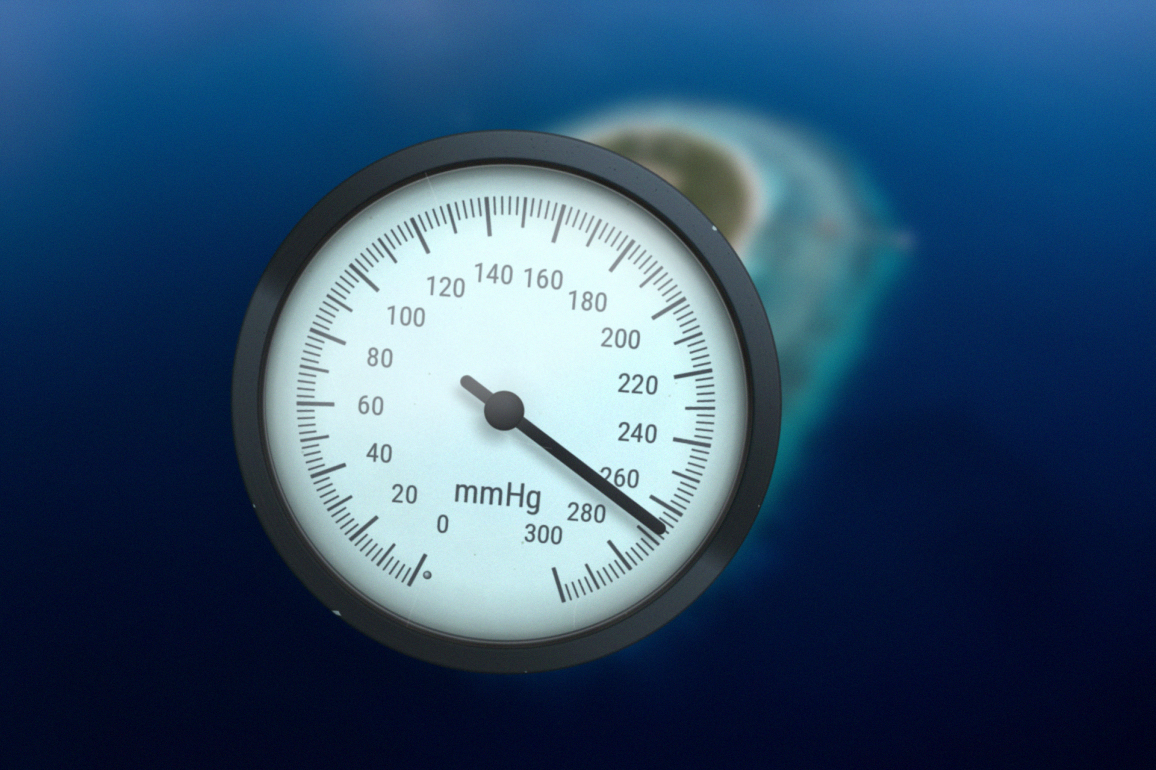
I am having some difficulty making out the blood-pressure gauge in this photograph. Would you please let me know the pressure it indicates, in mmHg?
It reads 266 mmHg
